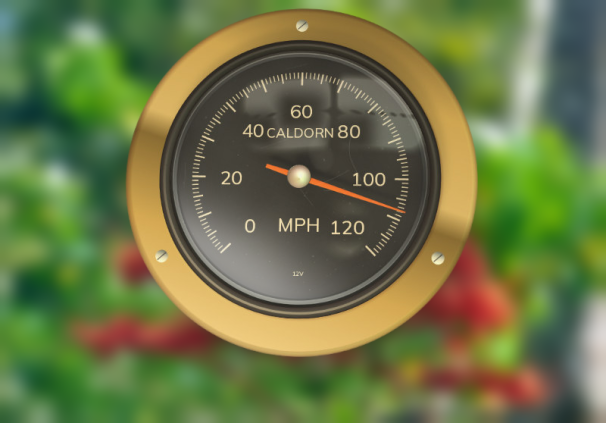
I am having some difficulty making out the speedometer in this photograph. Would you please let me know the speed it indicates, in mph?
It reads 108 mph
